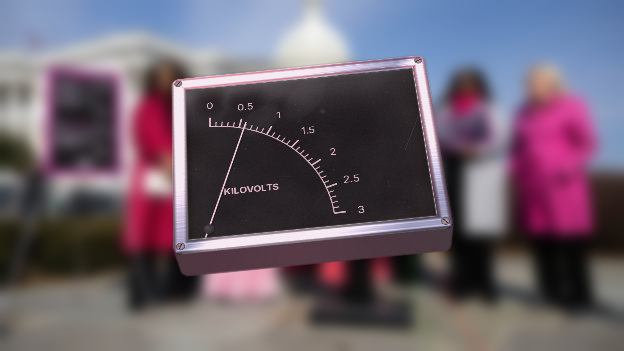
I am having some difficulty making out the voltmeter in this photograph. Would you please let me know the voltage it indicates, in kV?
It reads 0.6 kV
